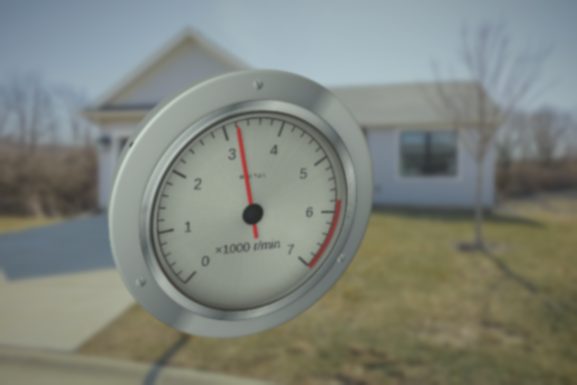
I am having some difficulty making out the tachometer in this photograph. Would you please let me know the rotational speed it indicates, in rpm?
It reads 3200 rpm
